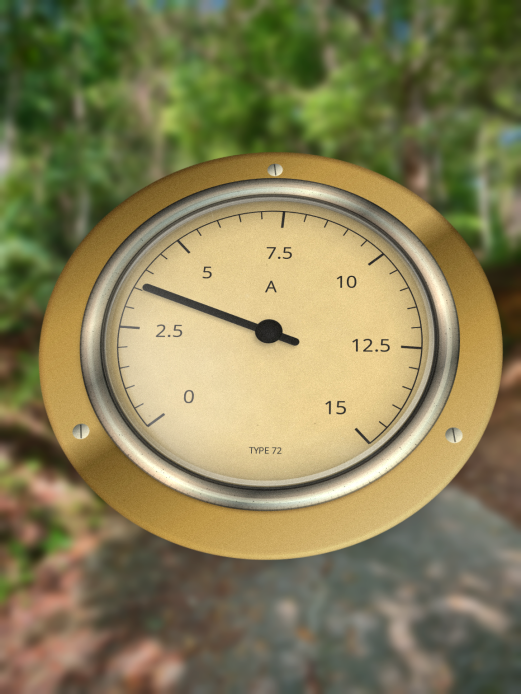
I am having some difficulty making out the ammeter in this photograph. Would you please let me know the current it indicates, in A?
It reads 3.5 A
